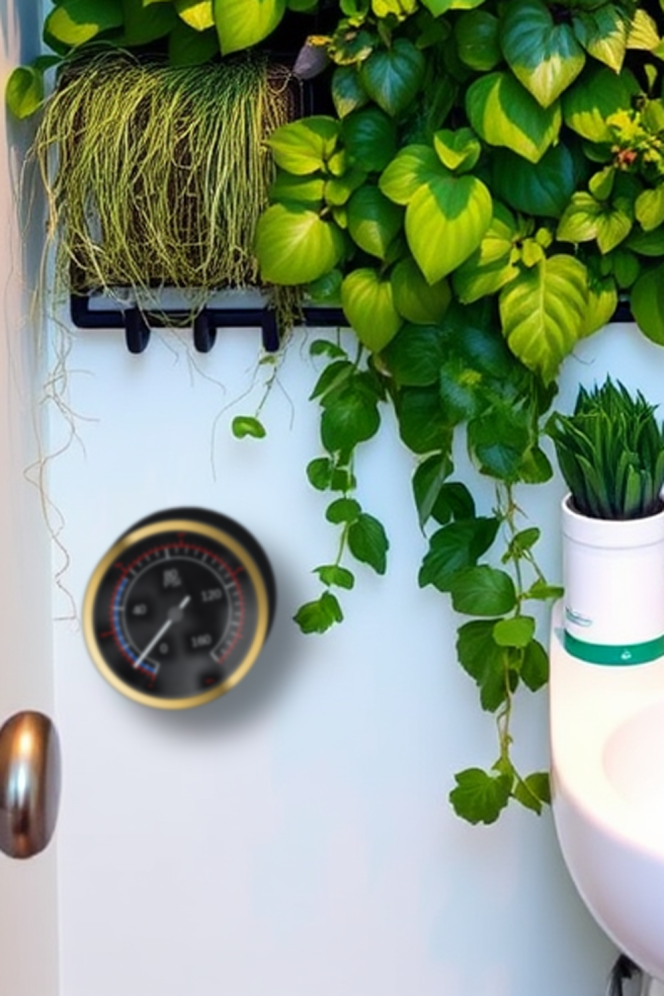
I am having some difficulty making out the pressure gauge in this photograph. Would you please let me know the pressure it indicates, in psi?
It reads 10 psi
